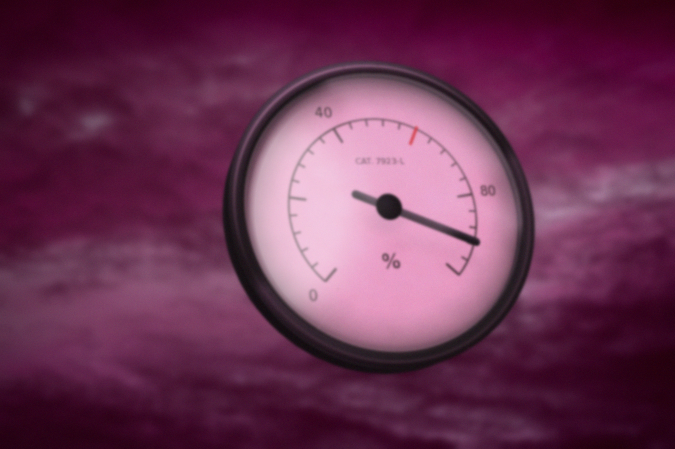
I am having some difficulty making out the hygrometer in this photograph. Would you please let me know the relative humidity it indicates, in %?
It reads 92 %
